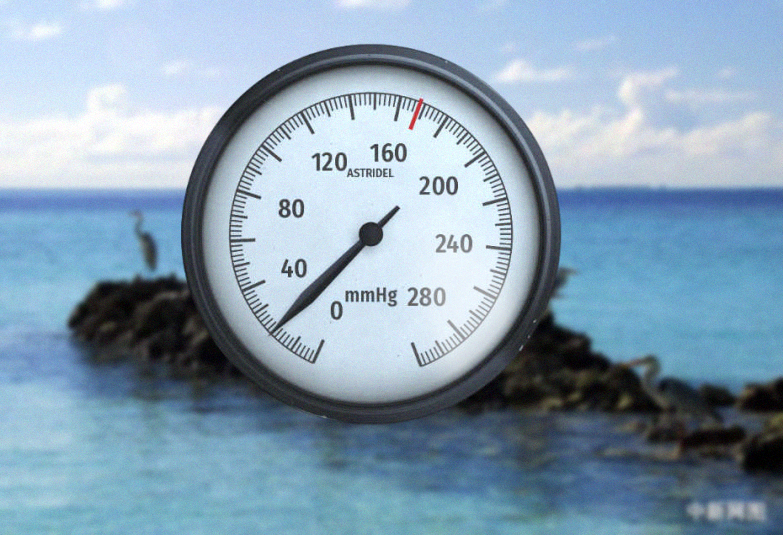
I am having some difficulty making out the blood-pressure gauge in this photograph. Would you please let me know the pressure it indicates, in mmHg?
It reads 20 mmHg
